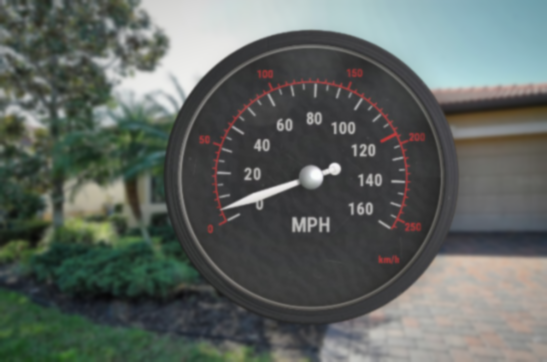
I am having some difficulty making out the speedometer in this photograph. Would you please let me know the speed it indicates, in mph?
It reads 5 mph
